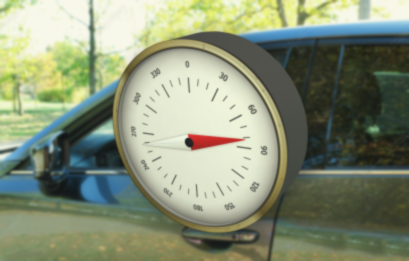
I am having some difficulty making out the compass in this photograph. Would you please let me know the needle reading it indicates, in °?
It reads 80 °
